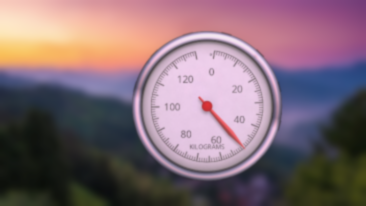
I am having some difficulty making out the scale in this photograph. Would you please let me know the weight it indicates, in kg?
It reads 50 kg
